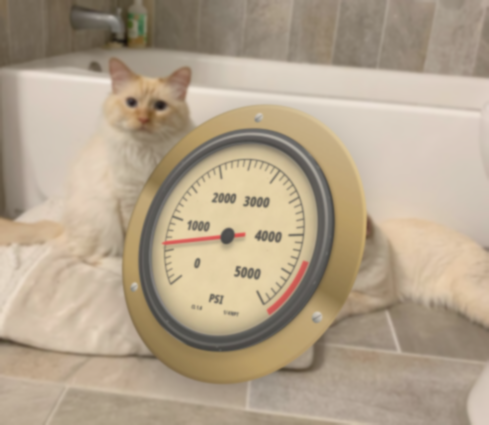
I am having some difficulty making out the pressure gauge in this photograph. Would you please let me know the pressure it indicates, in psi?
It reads 600 psi
